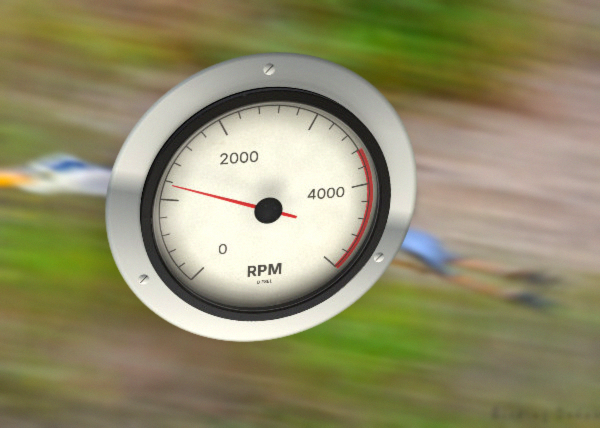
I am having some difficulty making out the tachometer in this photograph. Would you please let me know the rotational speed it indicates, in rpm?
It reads 1200 rpm
